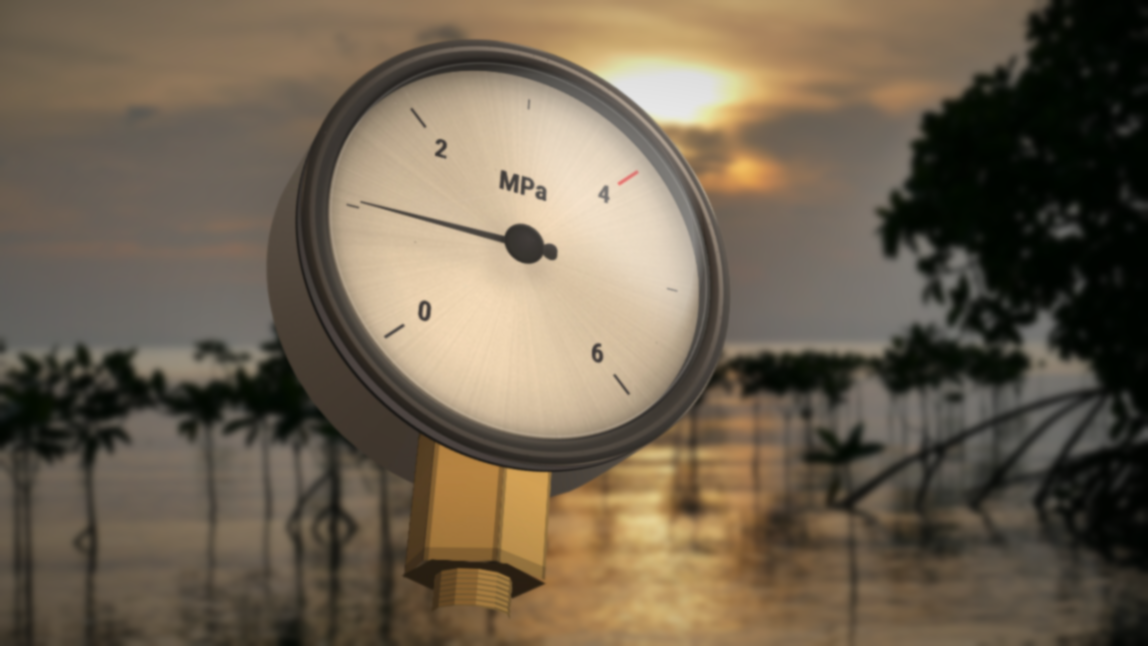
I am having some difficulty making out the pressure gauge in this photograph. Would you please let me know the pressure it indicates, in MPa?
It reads 1 MPa
